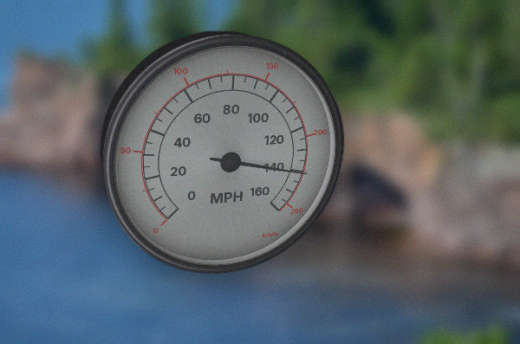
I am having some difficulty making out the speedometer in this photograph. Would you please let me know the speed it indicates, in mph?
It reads 140 mph
